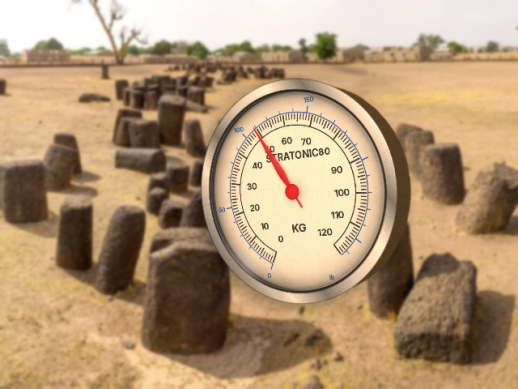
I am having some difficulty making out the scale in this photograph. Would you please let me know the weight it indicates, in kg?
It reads 50 kg
